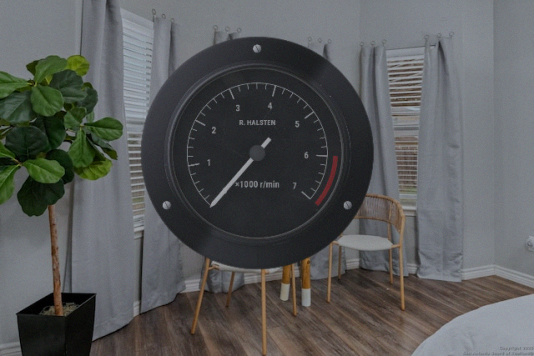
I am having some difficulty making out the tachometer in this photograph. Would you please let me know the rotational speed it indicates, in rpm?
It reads 0 rpm
